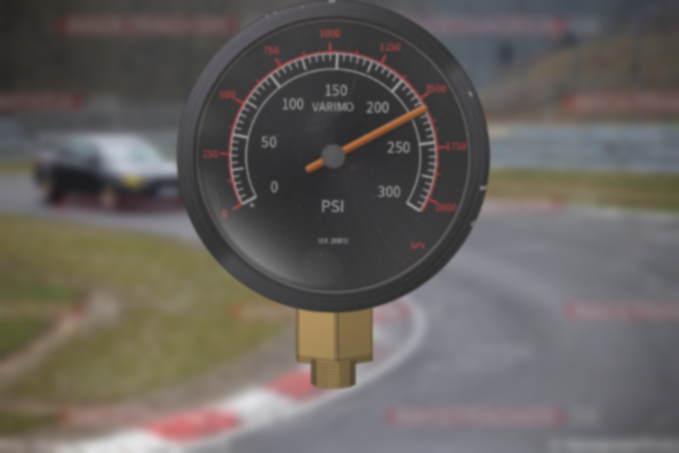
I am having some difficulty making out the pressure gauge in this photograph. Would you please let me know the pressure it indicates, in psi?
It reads 225 psi
